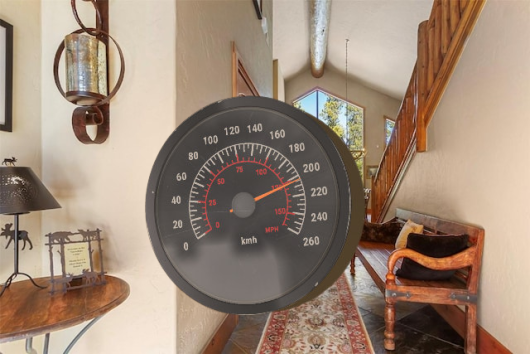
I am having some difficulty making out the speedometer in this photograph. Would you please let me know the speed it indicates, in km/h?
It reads 205 km/h
